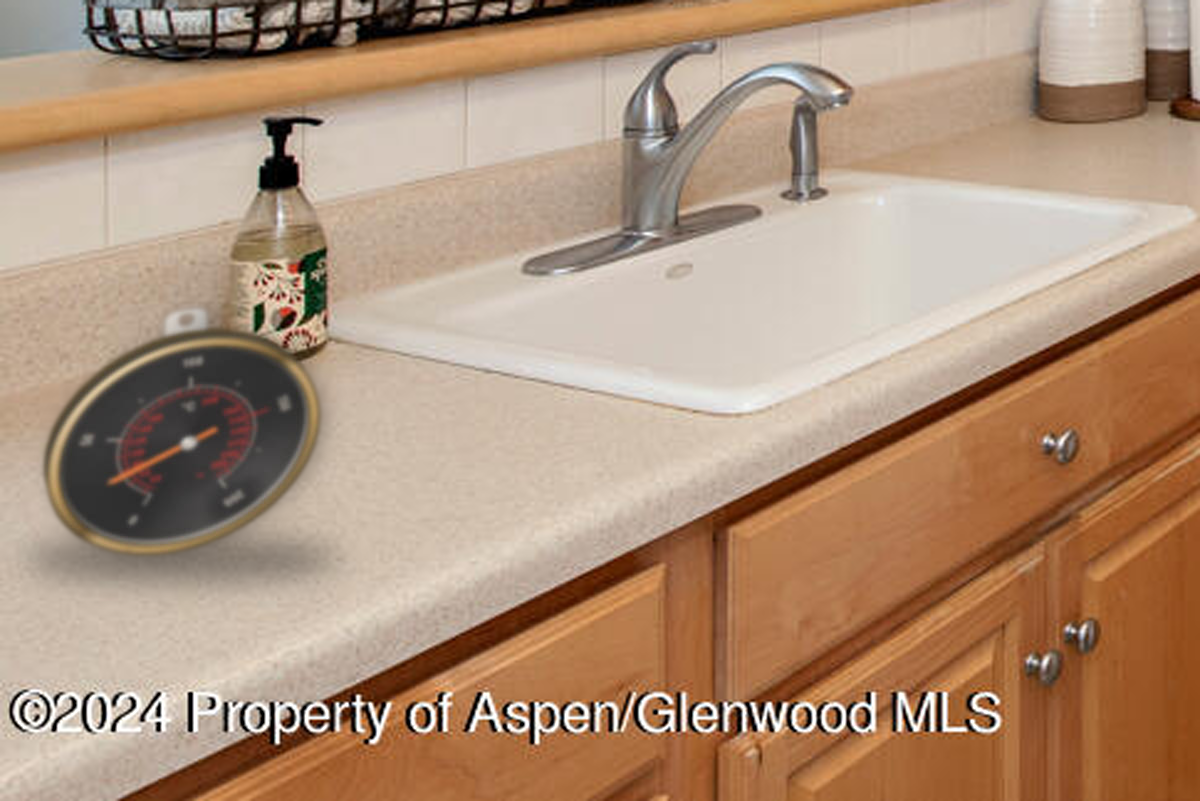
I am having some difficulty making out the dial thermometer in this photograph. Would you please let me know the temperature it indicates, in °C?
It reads 25 °C
